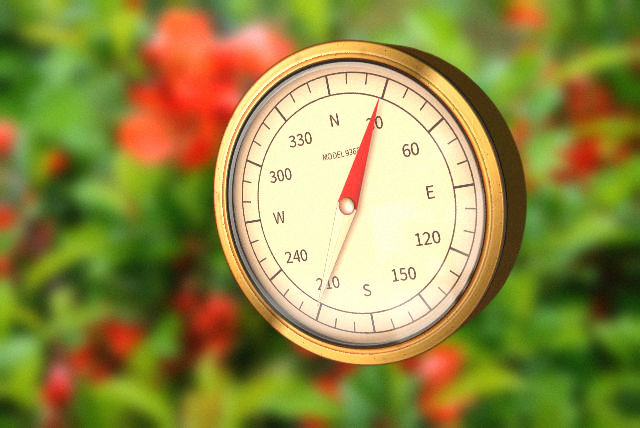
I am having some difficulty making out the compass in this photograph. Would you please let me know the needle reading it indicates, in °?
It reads 30 °
